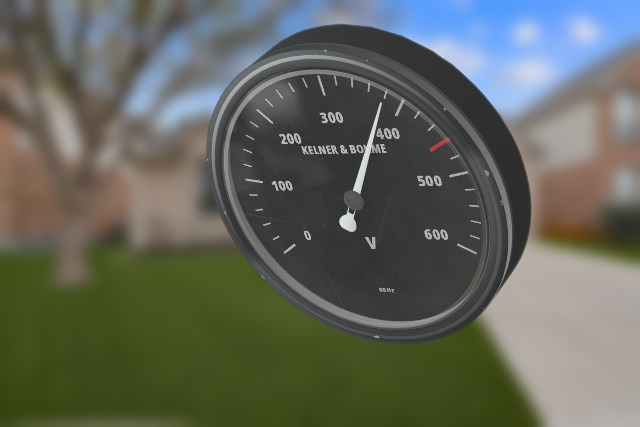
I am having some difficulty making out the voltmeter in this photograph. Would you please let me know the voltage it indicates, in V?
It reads 380 V
